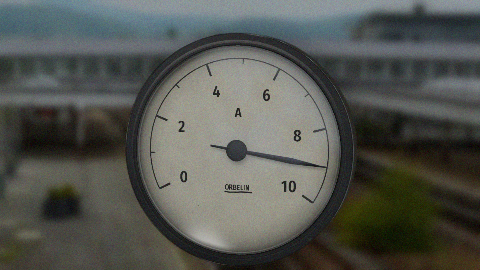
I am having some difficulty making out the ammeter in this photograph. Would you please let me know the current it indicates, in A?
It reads 9 A
